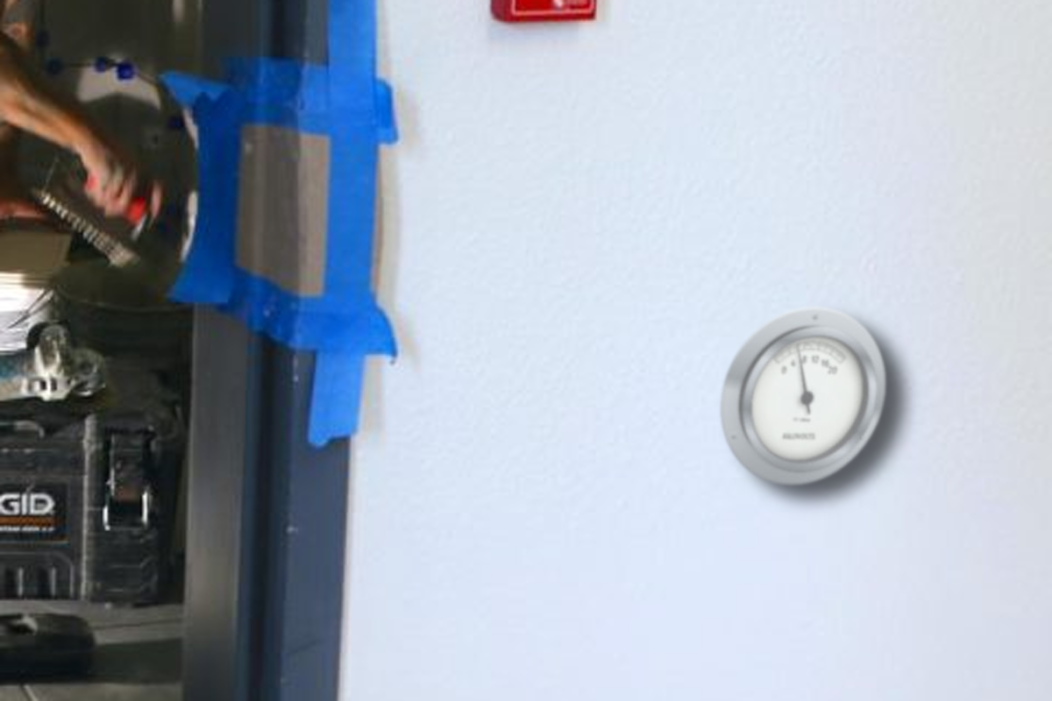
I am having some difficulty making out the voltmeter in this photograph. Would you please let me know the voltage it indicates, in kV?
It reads 6 kV
